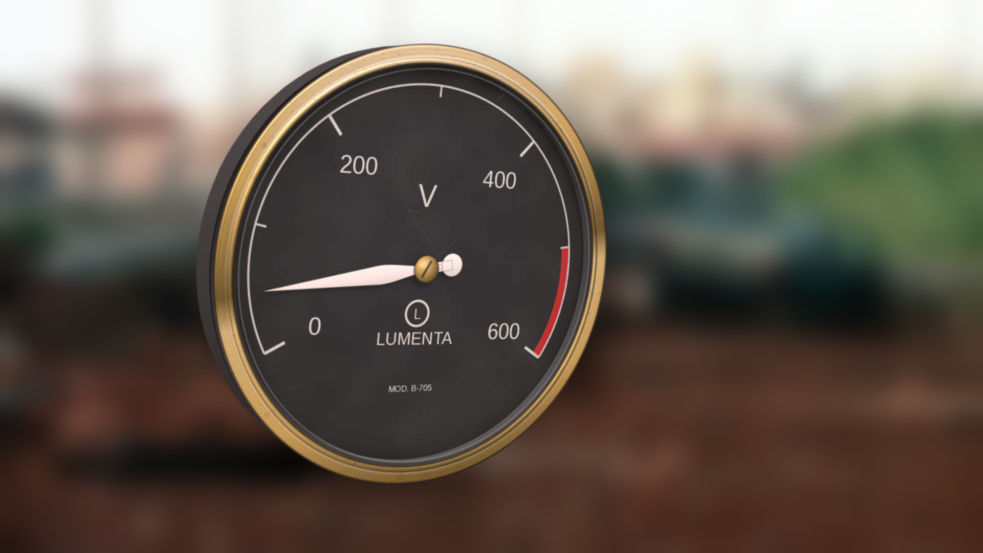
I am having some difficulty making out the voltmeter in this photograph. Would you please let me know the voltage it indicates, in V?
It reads 50 V
